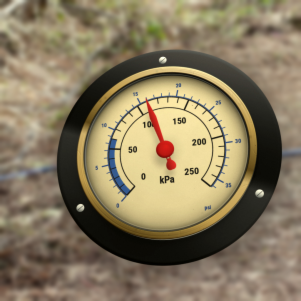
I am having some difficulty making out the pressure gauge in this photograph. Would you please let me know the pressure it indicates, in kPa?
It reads 110 kPa
